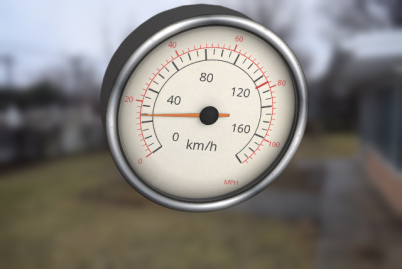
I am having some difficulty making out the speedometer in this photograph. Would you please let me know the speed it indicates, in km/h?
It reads 25 km/h
